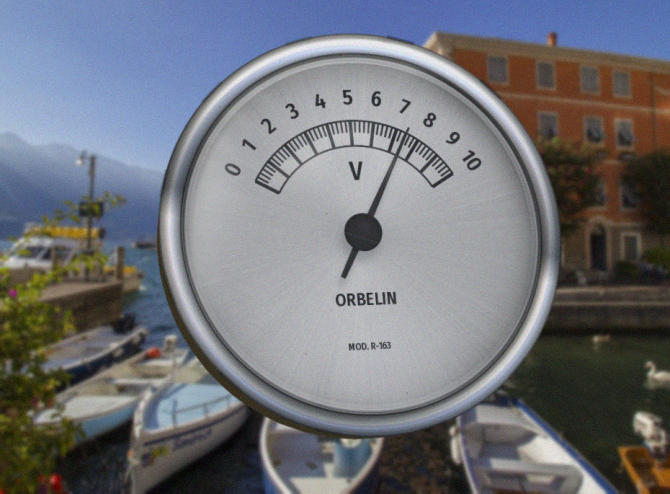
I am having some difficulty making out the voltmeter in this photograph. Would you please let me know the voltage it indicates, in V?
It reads 7.4 V
